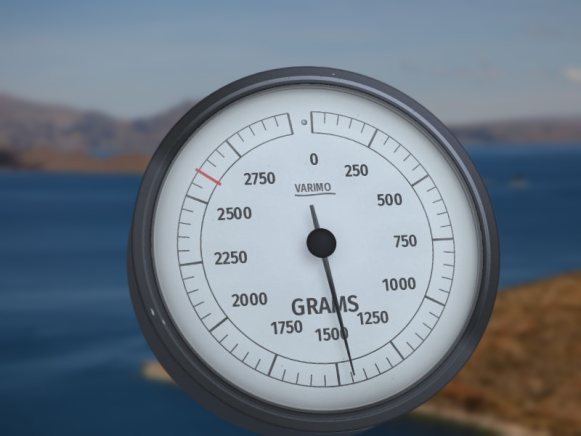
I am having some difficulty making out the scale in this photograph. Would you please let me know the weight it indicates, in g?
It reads 1450 g
